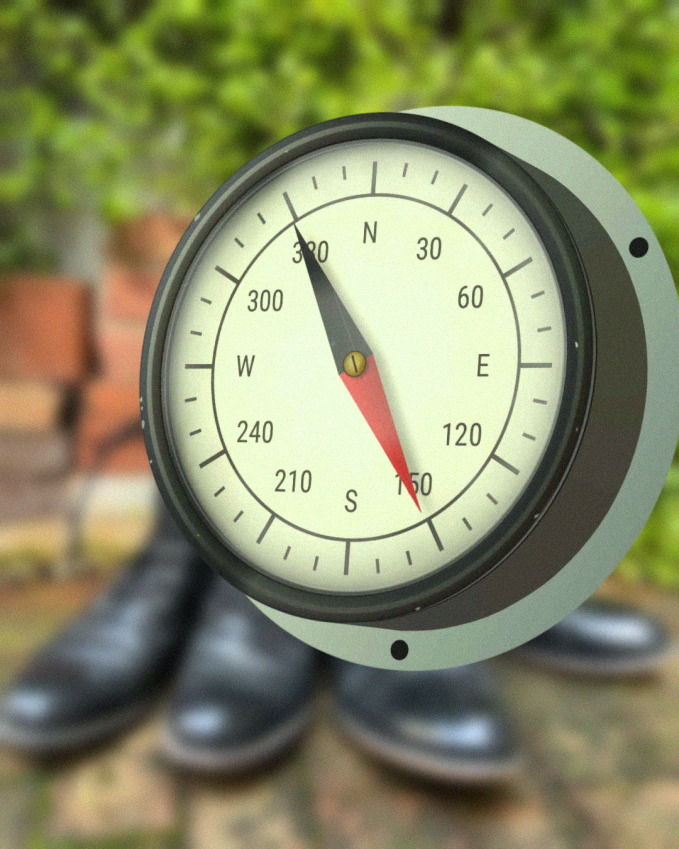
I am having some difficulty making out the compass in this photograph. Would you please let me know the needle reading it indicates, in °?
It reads 150 °
